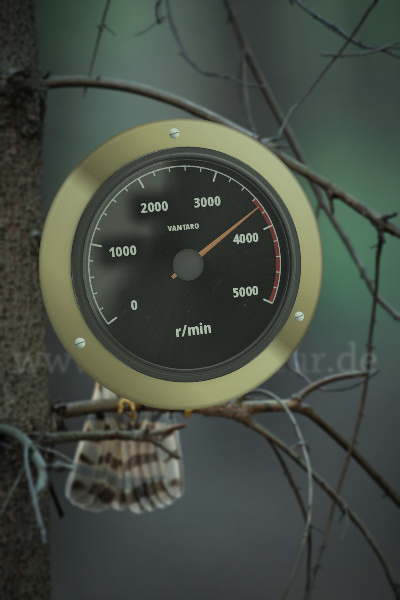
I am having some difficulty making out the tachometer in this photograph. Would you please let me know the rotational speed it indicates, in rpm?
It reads 3700 rpm
